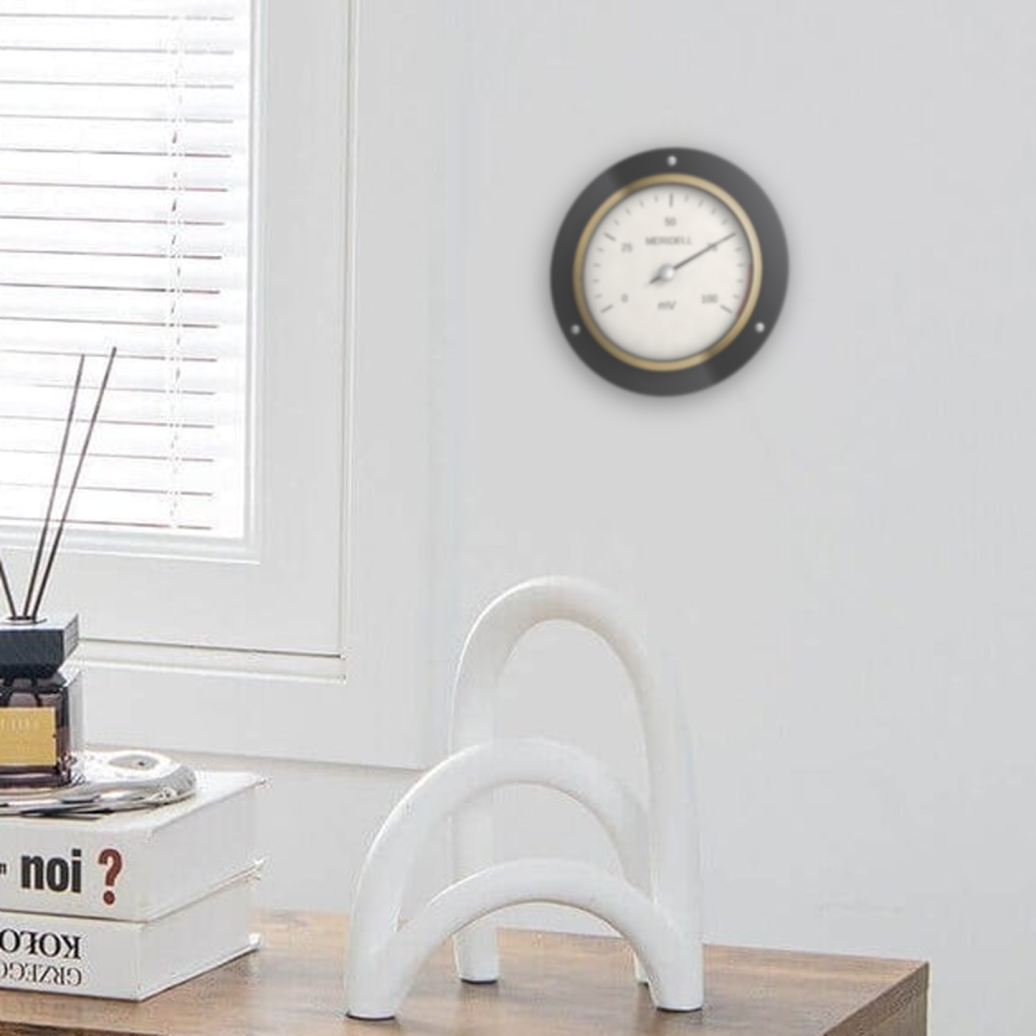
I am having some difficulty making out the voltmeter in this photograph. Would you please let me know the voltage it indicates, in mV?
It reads 75 mV
